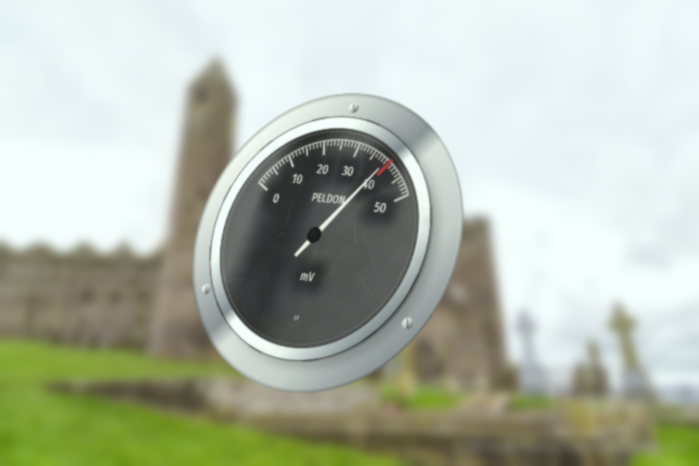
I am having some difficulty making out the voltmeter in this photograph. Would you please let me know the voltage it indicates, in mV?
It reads 40 mV
